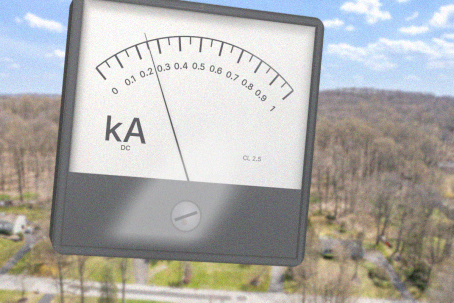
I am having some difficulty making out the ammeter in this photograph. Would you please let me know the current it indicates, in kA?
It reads 0.25 kA
